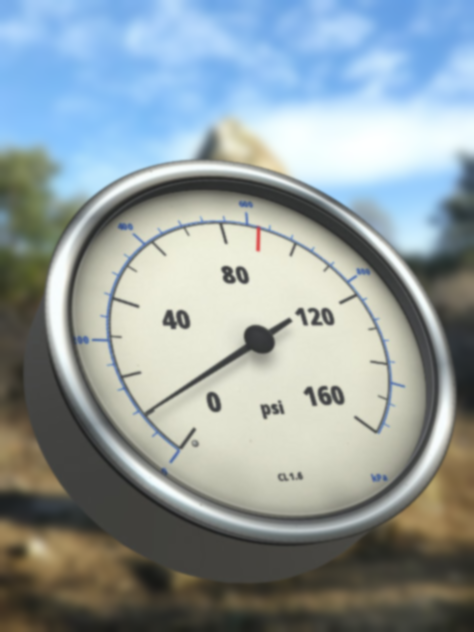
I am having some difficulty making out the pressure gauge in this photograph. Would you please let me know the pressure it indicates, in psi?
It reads 10 psi
